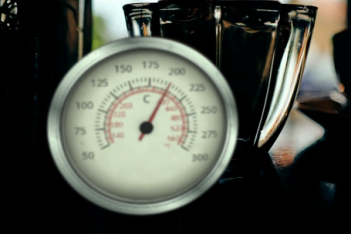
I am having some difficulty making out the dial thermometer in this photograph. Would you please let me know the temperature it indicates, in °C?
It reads 200 °C
